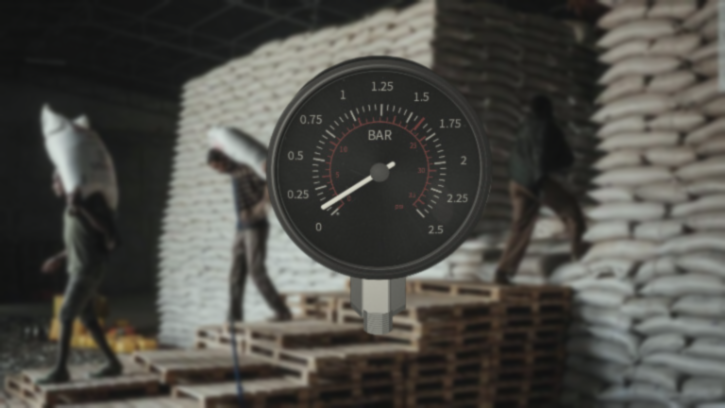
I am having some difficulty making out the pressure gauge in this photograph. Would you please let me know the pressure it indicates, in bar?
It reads 0.1 bar
